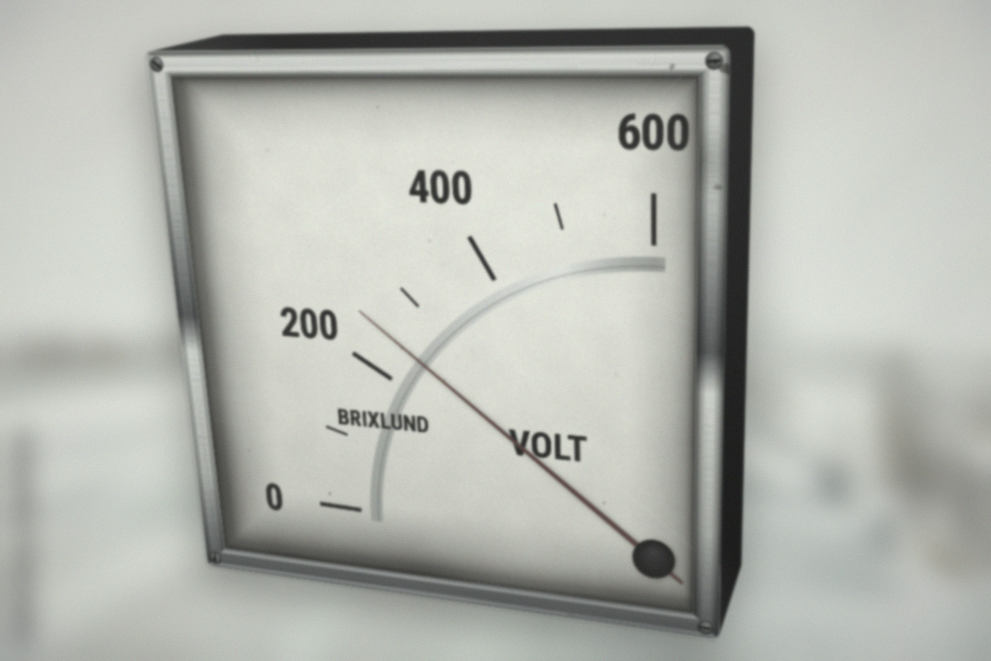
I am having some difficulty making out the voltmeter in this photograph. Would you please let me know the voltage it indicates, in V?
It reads 250 V
